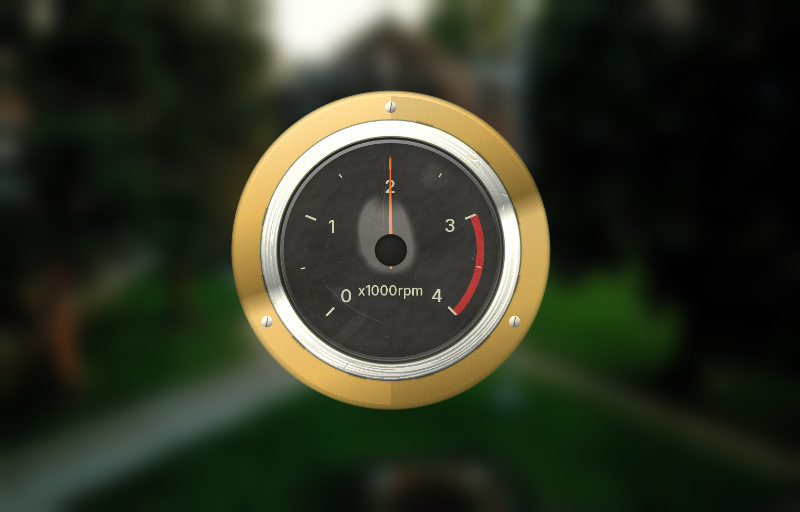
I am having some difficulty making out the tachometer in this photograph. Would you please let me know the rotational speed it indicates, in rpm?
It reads 2000 rpm
